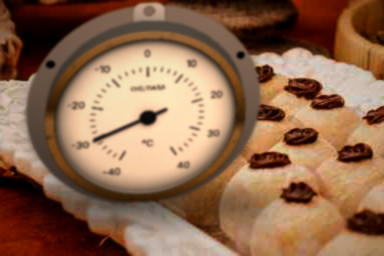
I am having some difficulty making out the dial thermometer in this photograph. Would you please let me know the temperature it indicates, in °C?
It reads -30 °C
